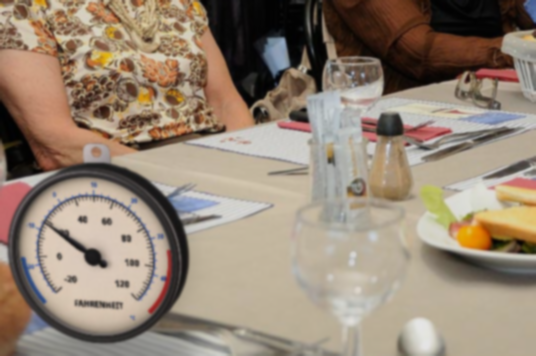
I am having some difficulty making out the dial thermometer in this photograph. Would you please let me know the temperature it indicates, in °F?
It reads 20 °F
